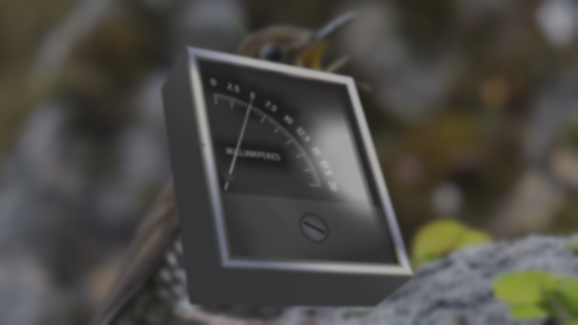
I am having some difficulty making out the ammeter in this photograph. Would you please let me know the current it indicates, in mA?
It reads 5 mA
